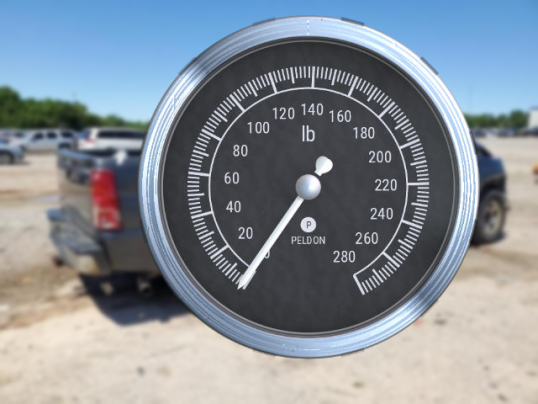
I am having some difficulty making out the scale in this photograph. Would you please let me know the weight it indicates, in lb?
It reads 2 lb
